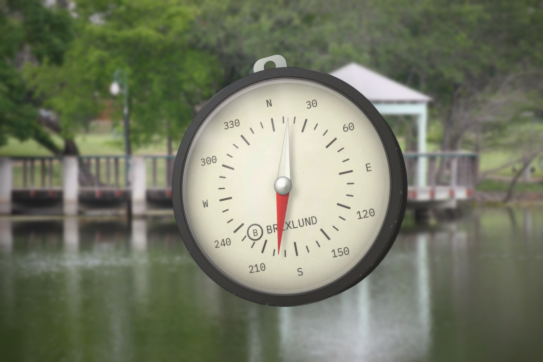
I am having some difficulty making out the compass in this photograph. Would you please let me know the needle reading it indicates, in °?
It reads 195 °
